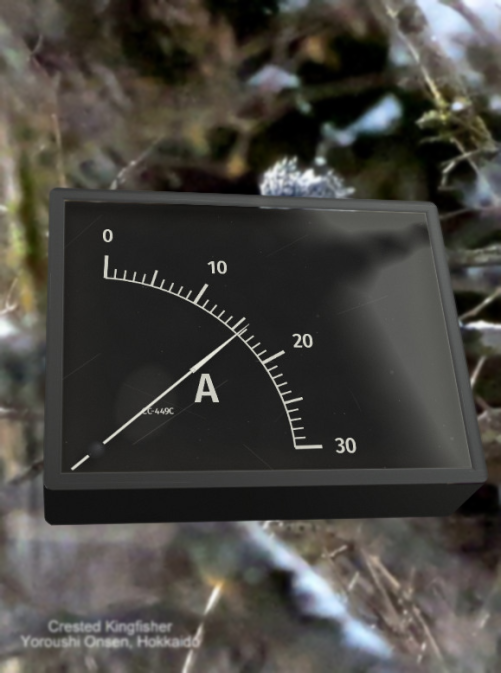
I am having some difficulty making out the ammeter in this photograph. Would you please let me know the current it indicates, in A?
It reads 16 A
